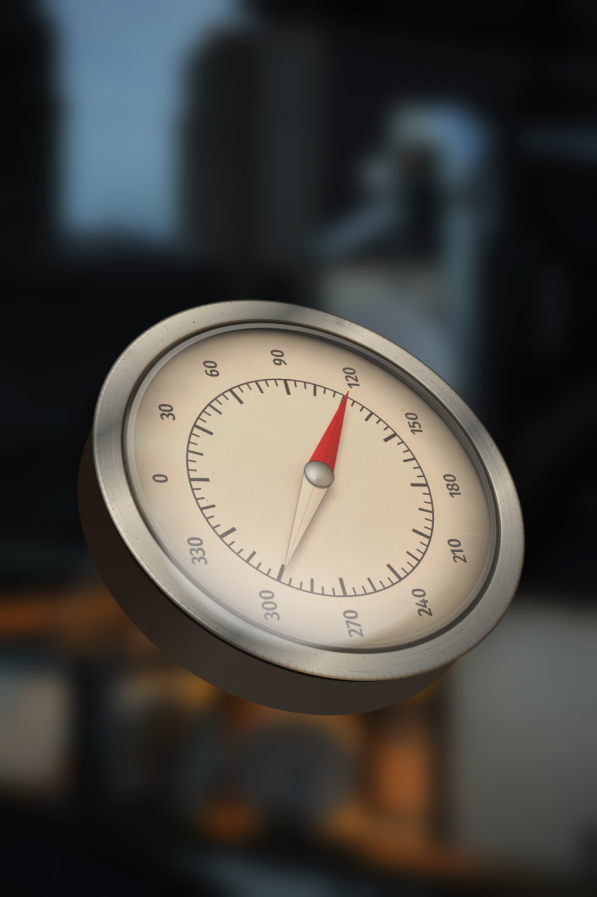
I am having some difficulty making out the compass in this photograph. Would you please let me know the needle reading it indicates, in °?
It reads 120 °
